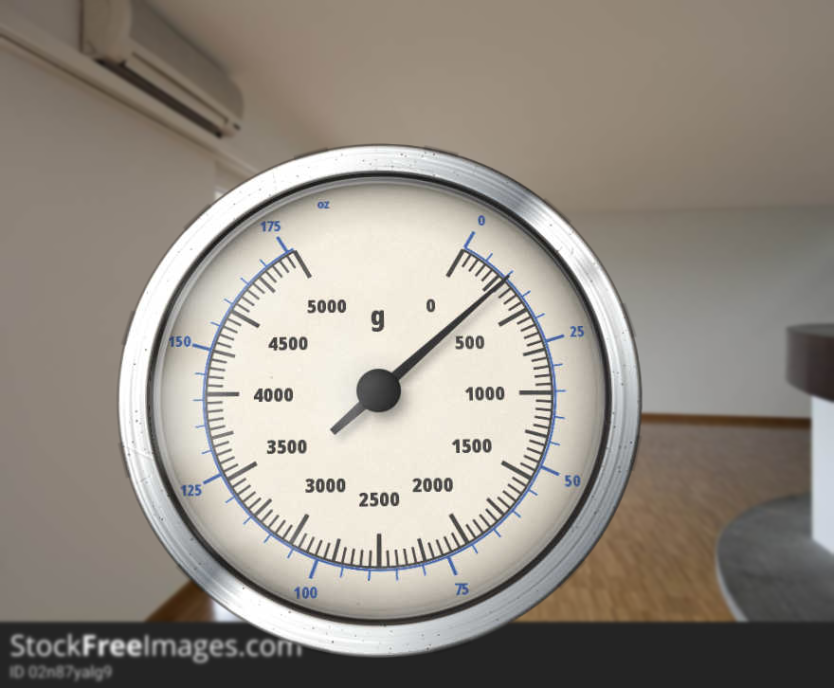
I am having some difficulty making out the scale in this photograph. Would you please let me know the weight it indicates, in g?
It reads 300 g
